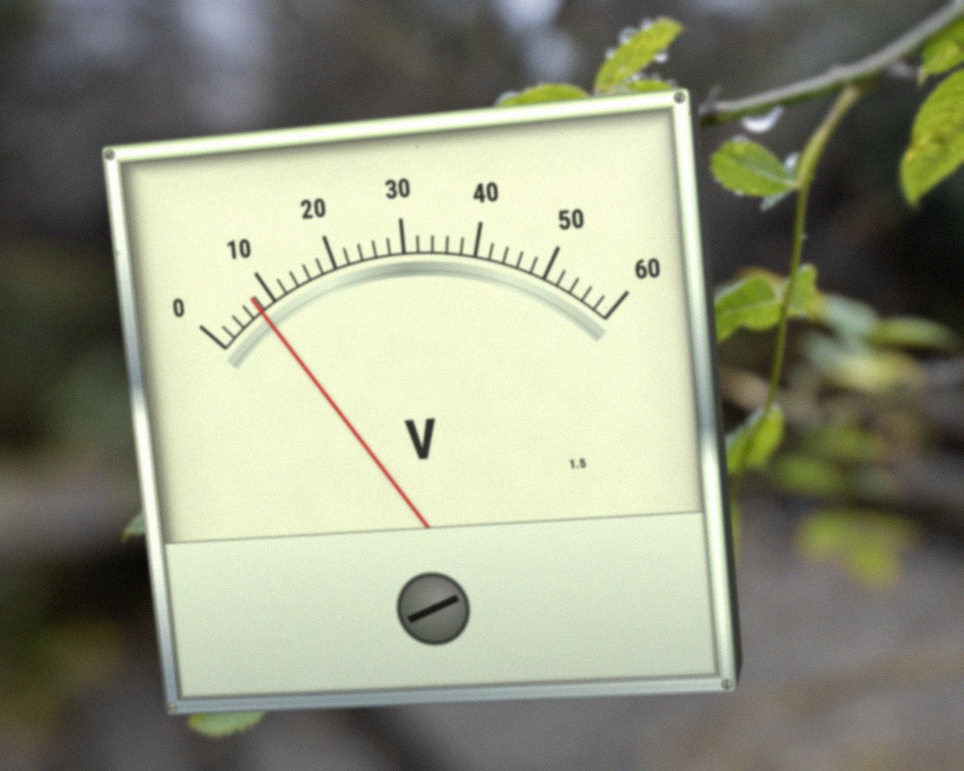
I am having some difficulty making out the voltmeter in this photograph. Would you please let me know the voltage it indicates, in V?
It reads 8 V
